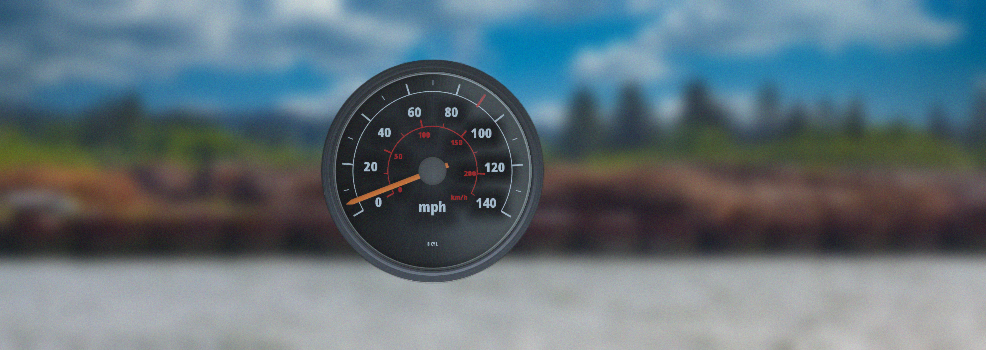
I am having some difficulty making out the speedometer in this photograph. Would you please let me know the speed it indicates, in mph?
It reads 5 mph
